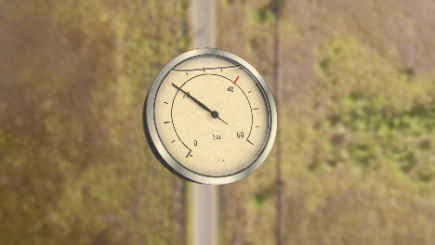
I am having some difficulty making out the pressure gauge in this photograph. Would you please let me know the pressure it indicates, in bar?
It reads 20 bar
